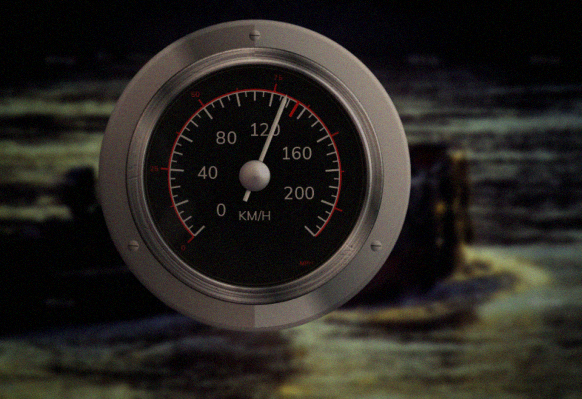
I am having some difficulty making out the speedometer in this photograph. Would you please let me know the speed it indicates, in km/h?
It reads 127.5 km/h
